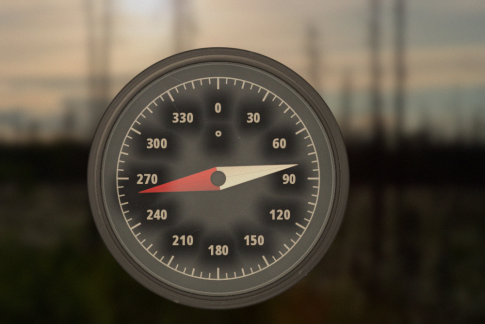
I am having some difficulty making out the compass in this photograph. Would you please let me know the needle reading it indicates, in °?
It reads 260 °
